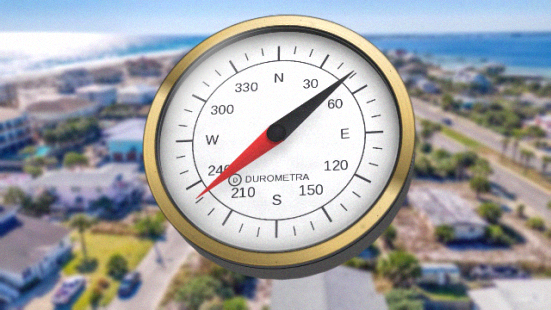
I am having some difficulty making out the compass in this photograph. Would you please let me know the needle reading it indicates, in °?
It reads 230 °
